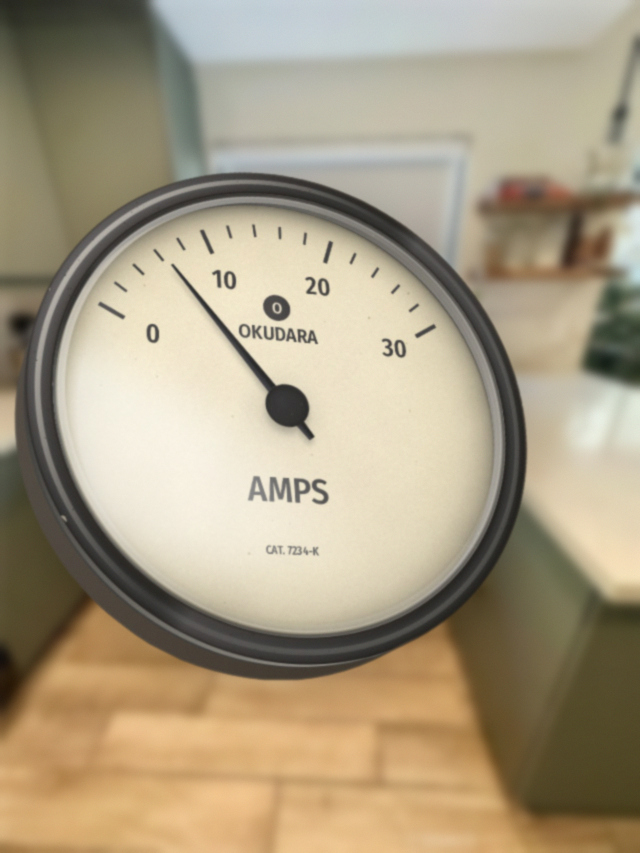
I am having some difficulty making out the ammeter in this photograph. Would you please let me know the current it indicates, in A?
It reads 6 A
